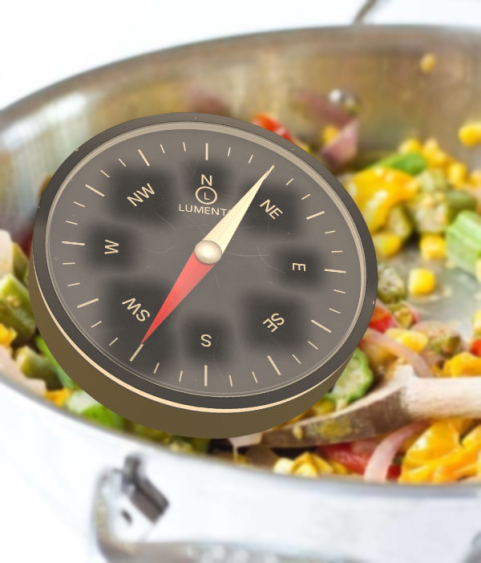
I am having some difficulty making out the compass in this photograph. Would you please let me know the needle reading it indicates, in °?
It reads 210 °
